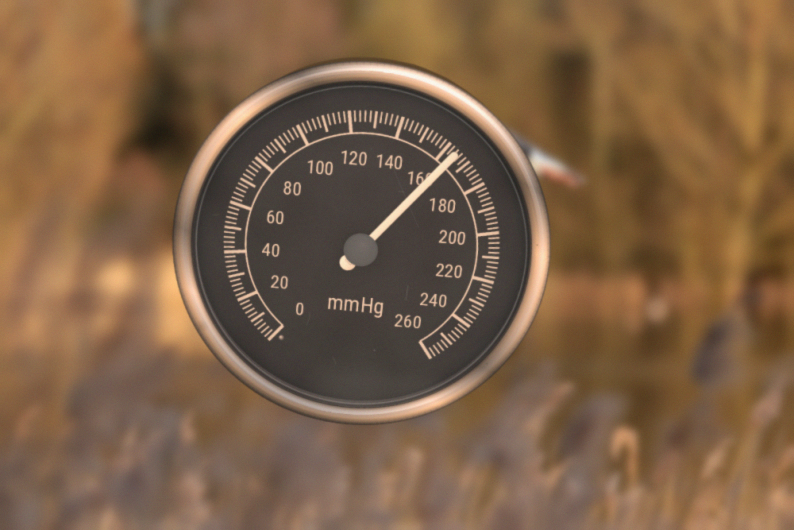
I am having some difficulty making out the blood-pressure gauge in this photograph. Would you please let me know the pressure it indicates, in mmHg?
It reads 164 mmHg
